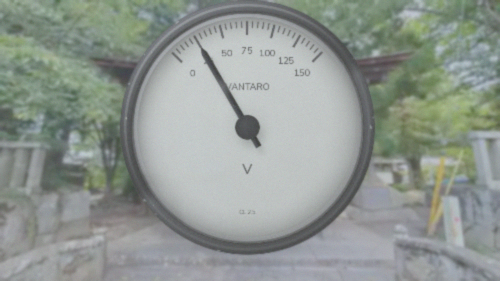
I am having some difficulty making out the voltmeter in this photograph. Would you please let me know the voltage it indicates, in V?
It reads 25 V
